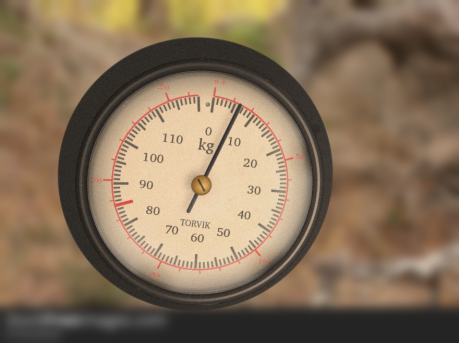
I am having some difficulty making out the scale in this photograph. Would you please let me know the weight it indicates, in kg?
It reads 6 kg
